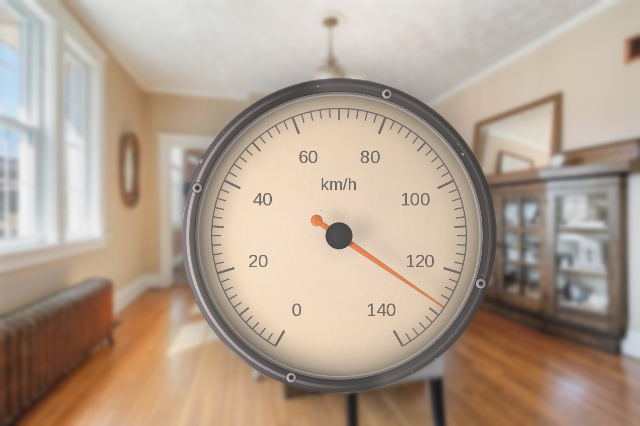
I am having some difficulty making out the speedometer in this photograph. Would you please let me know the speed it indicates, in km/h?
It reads 128 km/h
